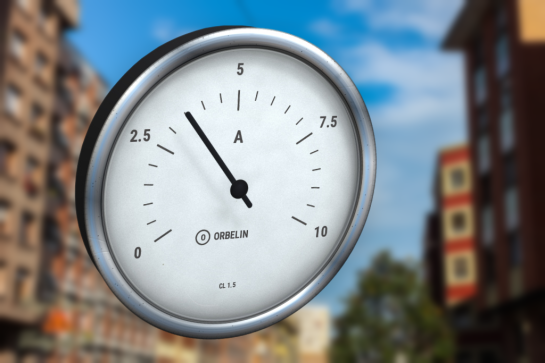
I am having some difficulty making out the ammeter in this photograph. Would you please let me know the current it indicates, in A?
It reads 3.5 A
